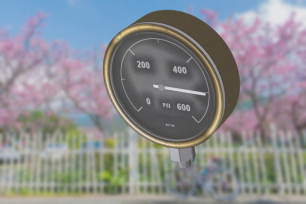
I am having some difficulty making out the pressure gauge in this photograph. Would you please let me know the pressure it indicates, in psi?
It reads 500 psi
